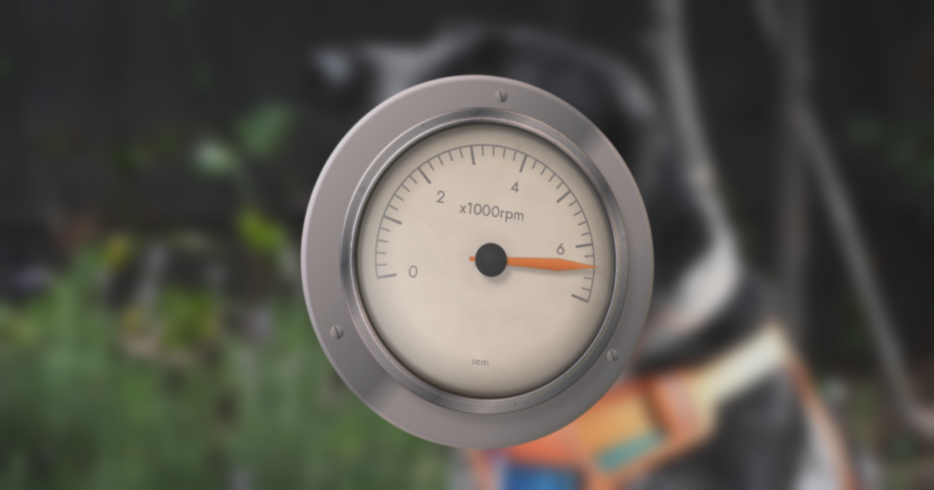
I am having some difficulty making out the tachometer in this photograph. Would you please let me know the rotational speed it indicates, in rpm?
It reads 6400 rpm
